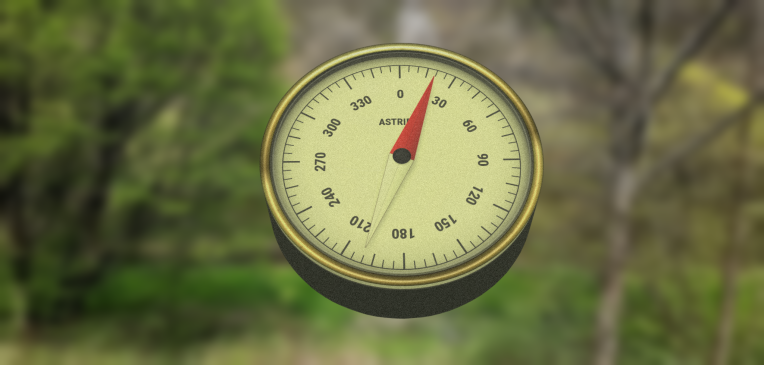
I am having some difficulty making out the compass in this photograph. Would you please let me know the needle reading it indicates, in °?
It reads 20 °
